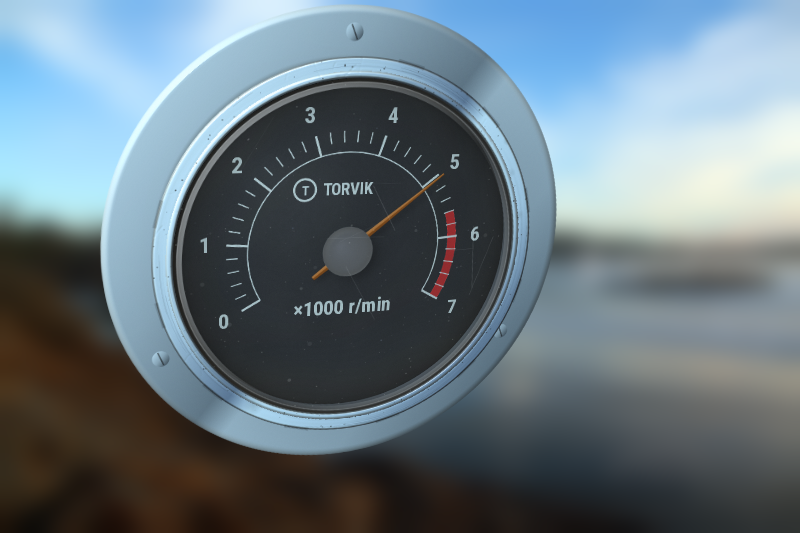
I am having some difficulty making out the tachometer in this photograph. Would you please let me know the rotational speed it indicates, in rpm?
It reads 5000 rpm
